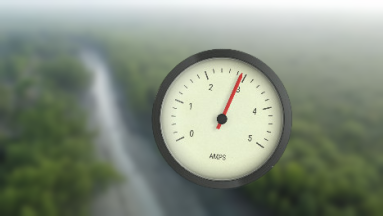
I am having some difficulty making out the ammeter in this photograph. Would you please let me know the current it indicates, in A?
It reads 2.9 A
